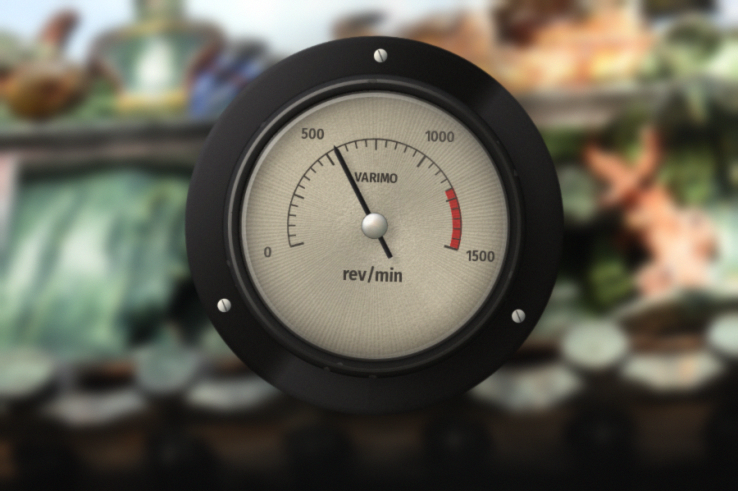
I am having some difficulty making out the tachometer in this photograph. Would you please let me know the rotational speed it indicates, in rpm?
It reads 550 rpm
